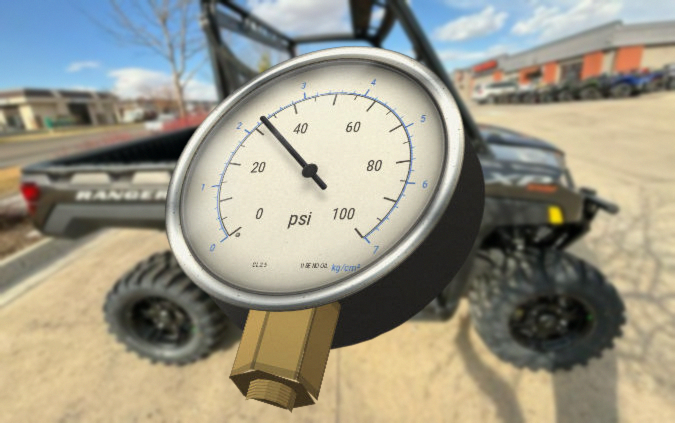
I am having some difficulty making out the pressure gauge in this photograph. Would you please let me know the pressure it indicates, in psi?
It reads 32.5 psi
